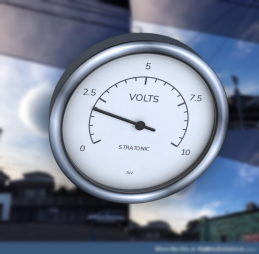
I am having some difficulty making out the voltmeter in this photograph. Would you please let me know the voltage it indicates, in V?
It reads 2 V
